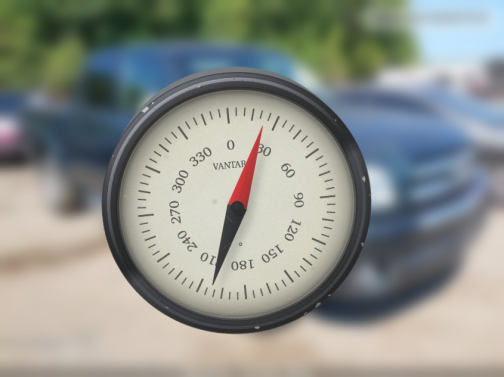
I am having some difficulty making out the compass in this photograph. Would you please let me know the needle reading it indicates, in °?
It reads 22.5 °
